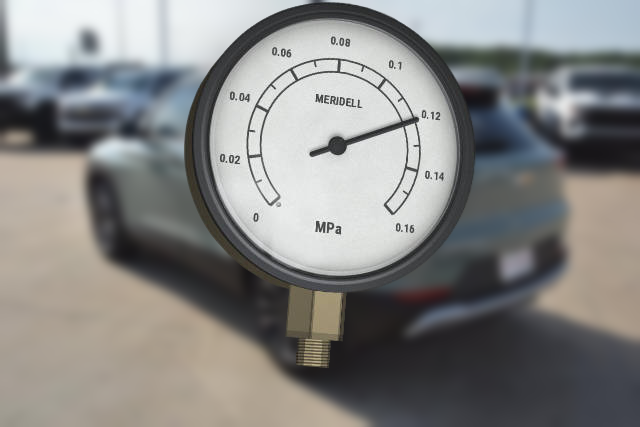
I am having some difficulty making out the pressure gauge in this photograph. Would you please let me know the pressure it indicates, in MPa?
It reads 0.12 MPa
